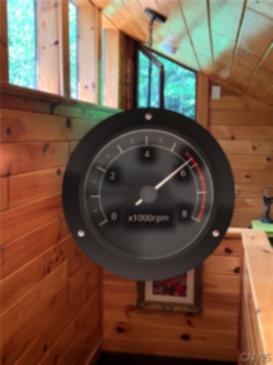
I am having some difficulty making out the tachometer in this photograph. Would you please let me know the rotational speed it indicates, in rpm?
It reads 5750 rpm
